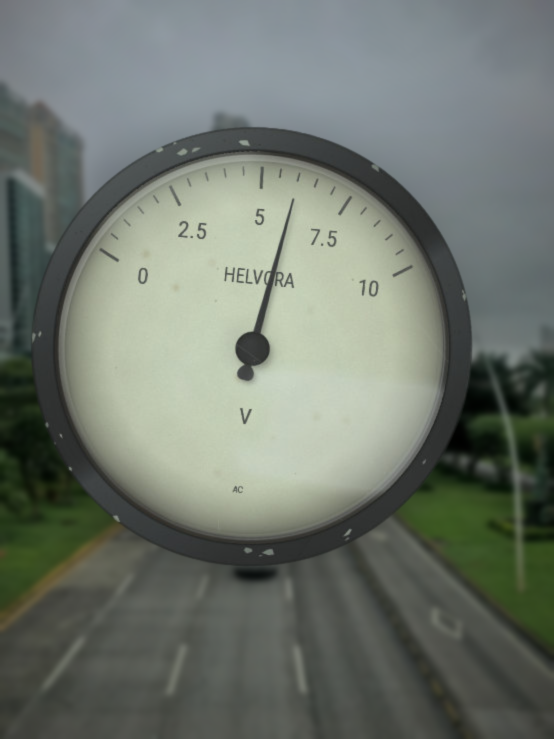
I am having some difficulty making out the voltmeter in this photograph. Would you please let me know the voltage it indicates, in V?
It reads 6 V
